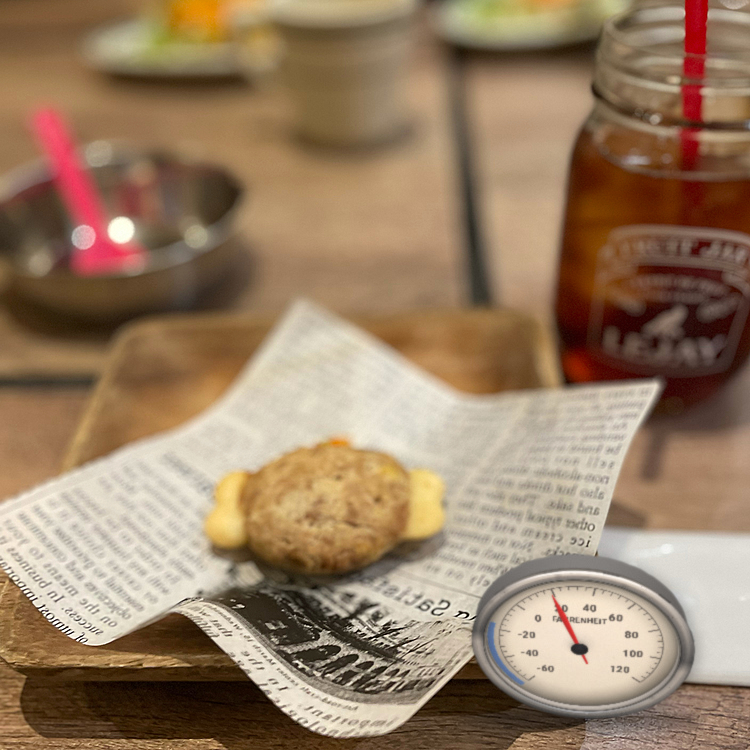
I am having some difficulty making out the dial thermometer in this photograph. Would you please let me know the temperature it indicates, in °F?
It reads 20 °F
